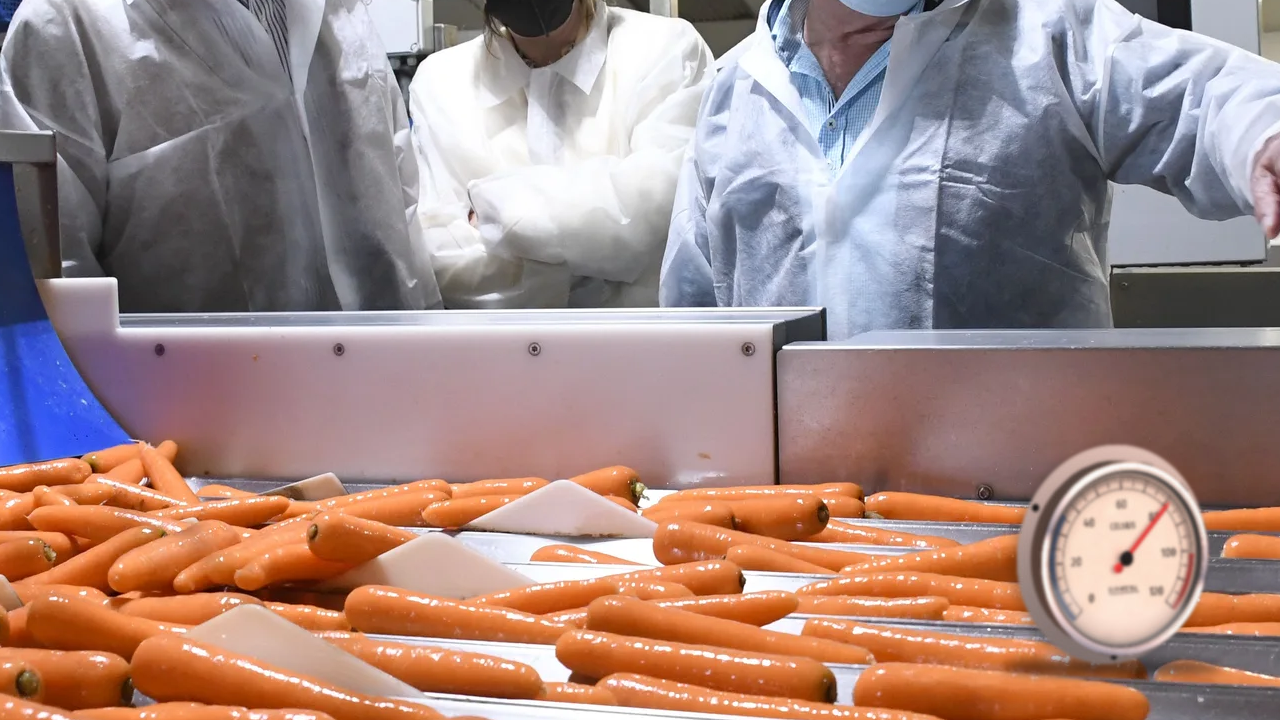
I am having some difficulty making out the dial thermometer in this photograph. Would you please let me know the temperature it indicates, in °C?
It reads 80 °C
